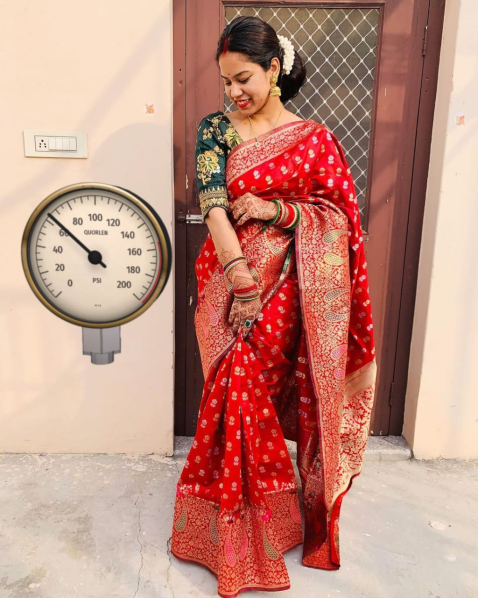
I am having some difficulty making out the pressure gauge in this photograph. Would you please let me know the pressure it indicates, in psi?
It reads 65 psi
